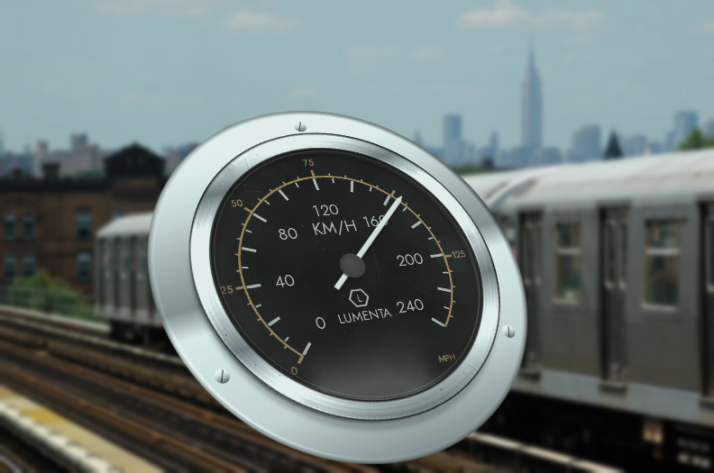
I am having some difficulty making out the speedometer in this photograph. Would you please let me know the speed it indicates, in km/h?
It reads 165 km/h
